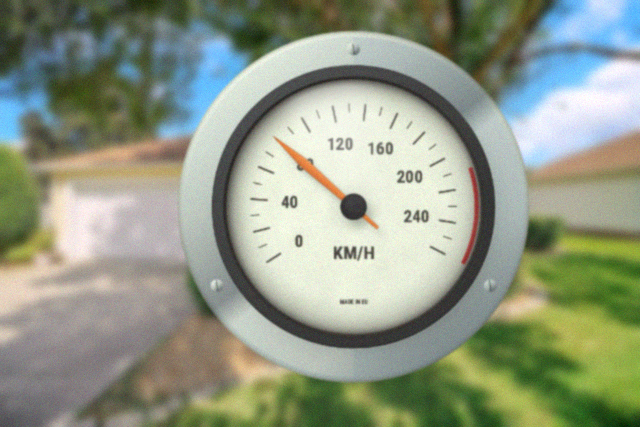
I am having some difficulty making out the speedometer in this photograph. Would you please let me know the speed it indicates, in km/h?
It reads 80 km/h
